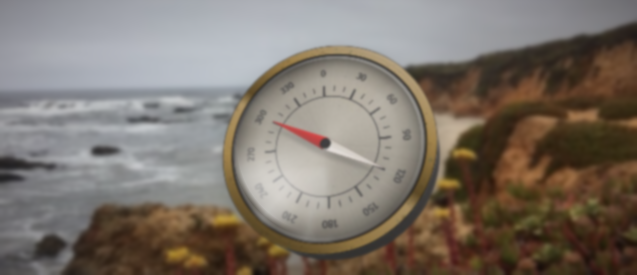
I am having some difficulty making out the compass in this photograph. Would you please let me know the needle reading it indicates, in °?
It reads 300 °
